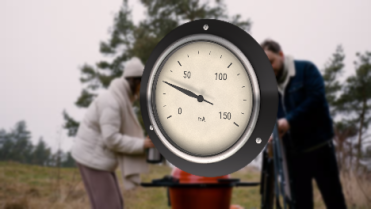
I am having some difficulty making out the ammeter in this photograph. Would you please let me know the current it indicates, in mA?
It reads 30 mA
